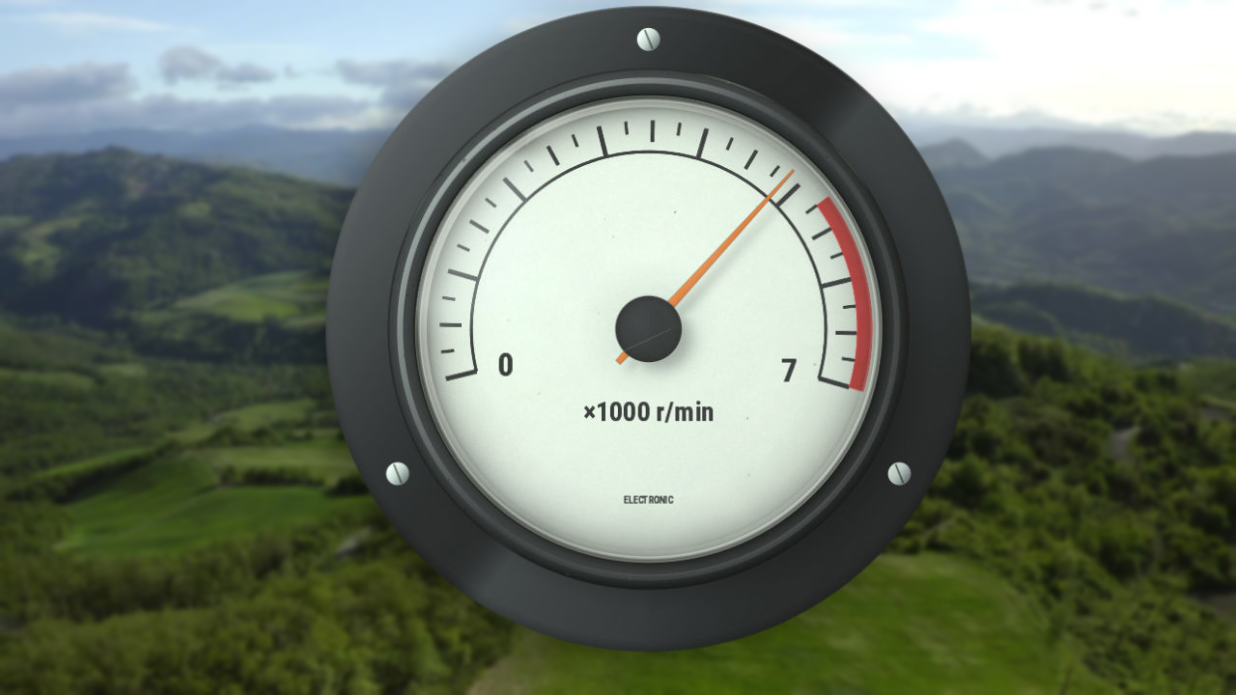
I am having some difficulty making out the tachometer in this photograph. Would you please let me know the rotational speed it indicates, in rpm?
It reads 4875 rpm
